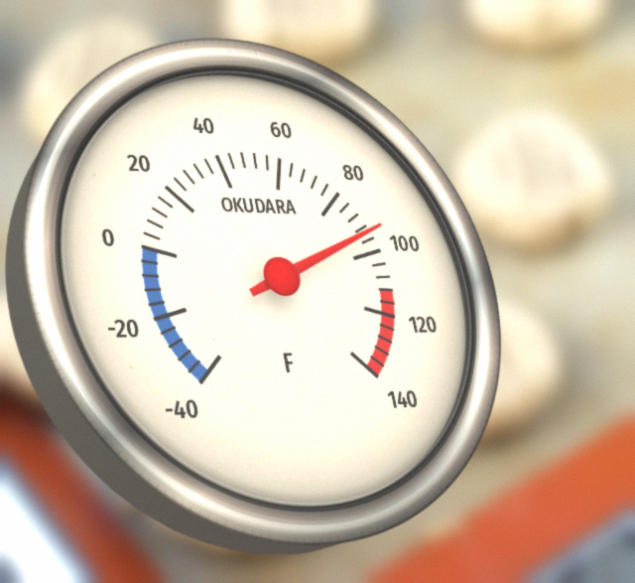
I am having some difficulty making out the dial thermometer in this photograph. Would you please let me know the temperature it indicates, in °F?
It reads 94 °F
